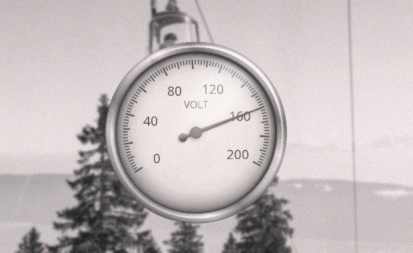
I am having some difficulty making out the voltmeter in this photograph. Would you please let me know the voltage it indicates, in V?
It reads 160 V
